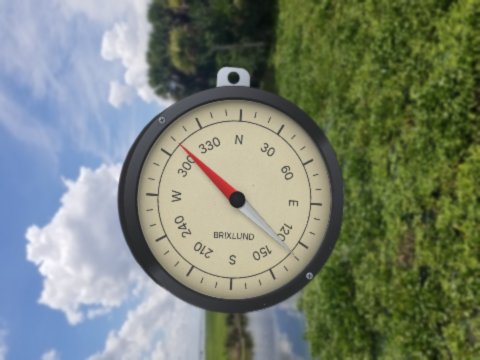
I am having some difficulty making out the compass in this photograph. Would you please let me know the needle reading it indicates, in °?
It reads 310 °
